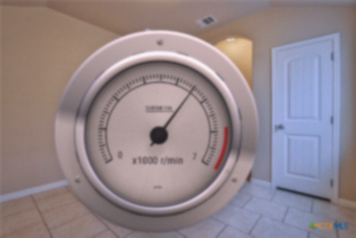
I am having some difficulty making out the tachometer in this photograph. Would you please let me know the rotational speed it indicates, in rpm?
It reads 4500 rpm
